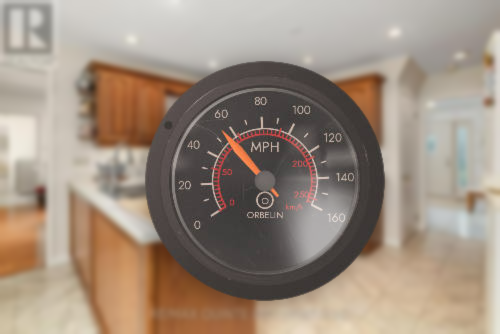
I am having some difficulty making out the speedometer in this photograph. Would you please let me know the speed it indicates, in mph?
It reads 55 mph
